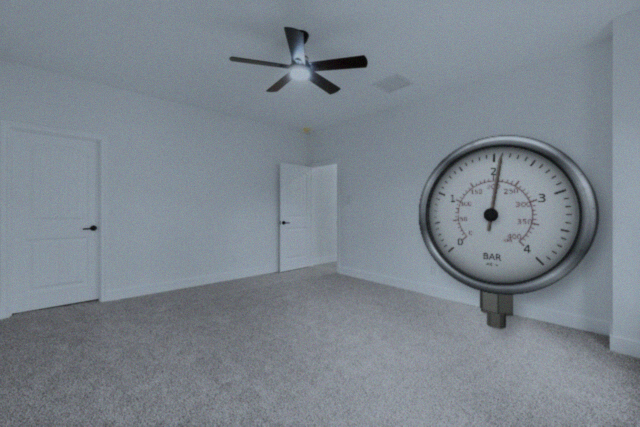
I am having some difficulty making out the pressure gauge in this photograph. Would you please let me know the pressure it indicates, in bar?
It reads 2.1 bar
